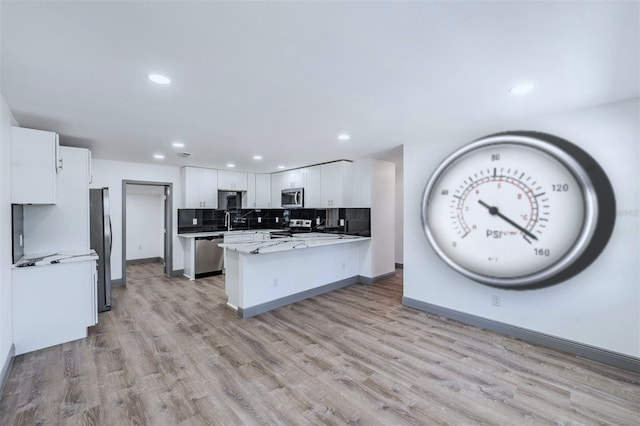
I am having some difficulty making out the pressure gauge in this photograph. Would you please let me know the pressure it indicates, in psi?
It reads 155 psi
